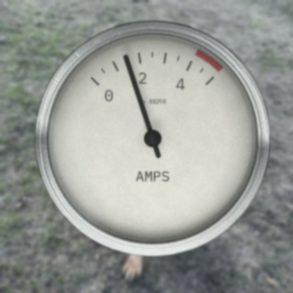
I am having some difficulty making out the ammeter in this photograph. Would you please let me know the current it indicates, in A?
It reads 1.5 A
